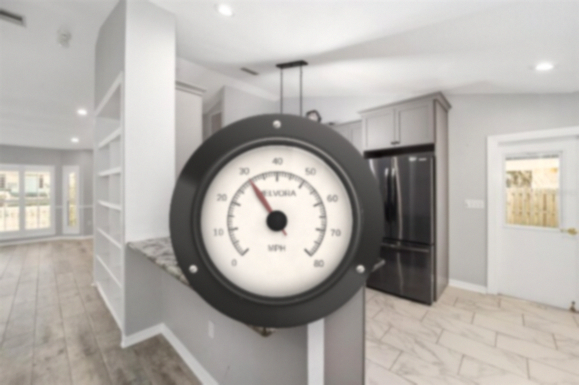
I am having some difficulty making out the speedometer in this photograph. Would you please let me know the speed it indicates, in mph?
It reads 30 mph
